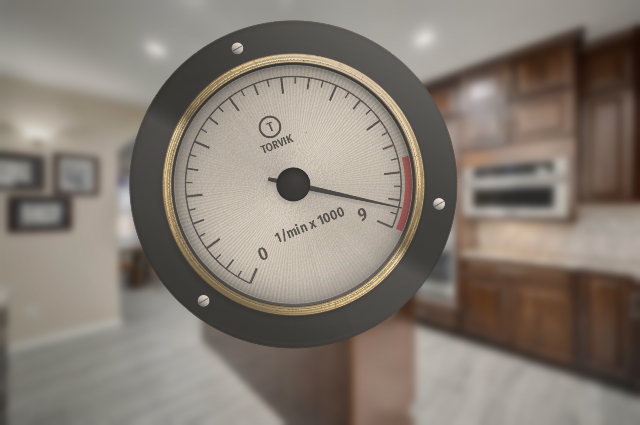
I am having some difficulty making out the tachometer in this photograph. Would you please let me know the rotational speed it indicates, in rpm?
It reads 8625 rpm
